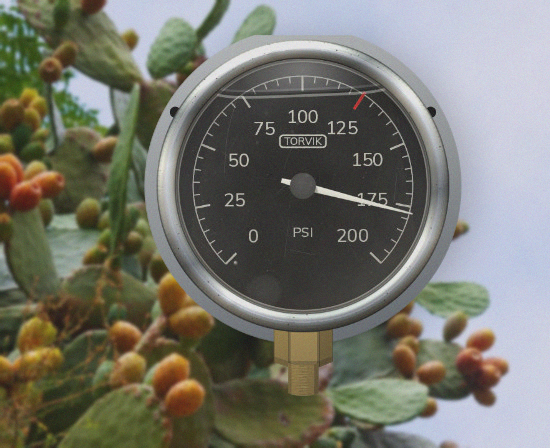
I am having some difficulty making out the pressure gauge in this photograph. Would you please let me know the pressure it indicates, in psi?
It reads 177.5 psi
